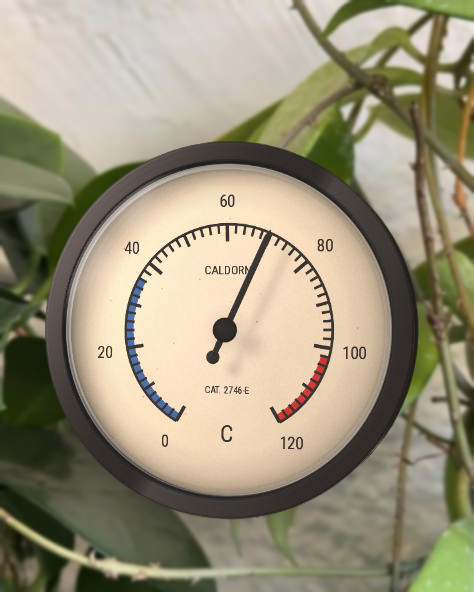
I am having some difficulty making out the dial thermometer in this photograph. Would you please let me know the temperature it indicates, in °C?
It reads 70 °C
